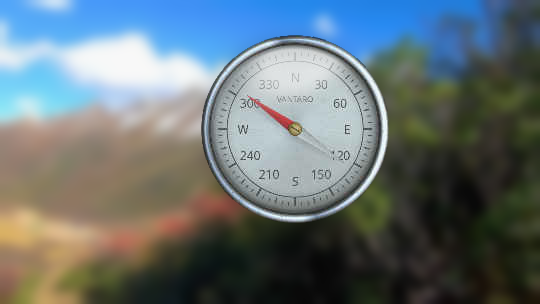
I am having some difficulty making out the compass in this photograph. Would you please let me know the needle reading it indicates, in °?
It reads 305 °
